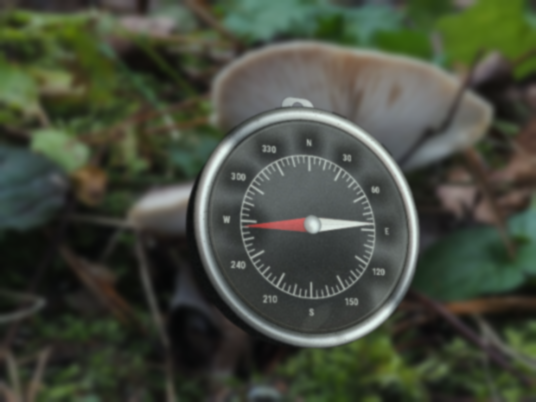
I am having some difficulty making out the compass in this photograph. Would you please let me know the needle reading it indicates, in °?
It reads 265 °
